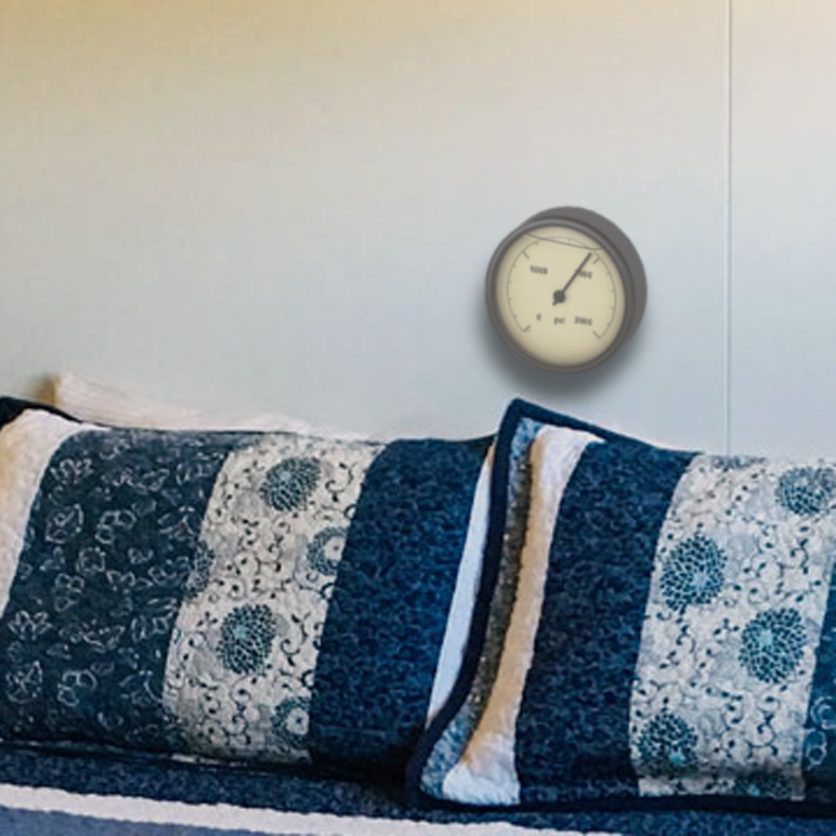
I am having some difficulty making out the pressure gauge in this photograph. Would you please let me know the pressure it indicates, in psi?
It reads 1900 psi
